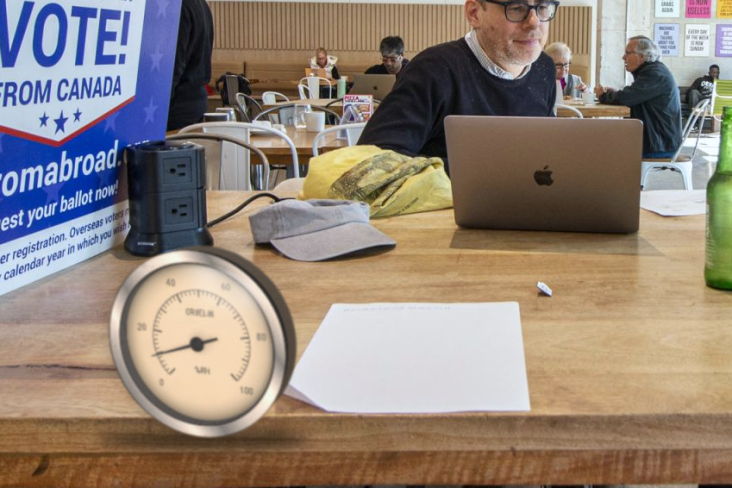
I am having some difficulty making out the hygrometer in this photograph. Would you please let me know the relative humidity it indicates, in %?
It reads 10 %
